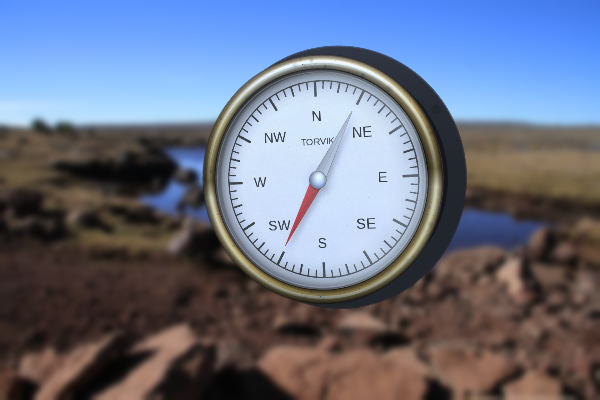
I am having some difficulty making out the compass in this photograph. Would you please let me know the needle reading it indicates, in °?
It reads 210 °
